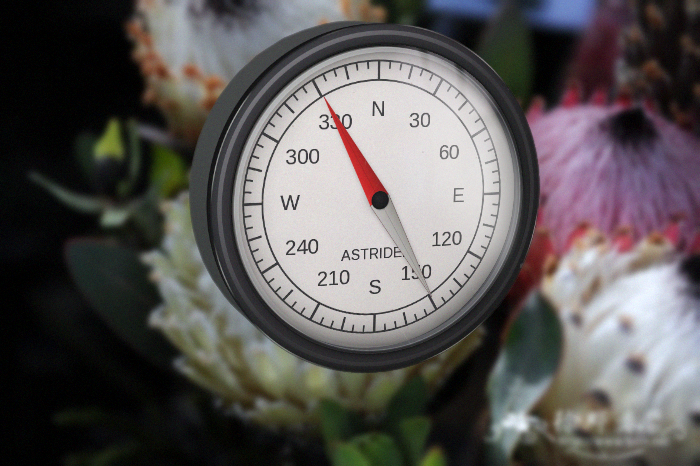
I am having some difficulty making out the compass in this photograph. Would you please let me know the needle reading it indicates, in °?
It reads 330 °
